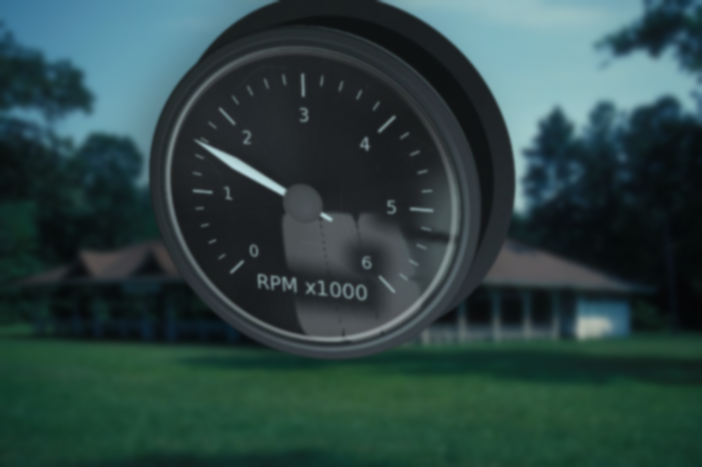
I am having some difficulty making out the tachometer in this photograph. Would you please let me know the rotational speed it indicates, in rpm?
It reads 1600 rpm
